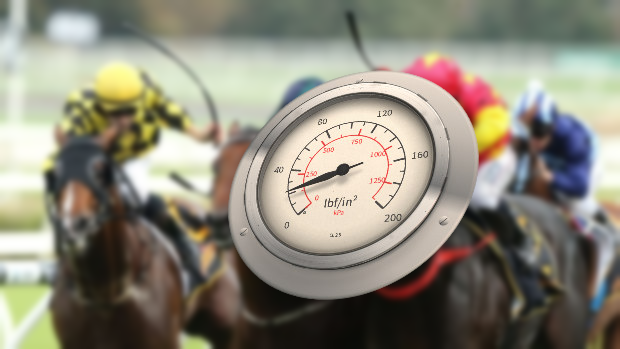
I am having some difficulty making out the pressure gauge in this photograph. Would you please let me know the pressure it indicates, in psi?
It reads 20 psi
